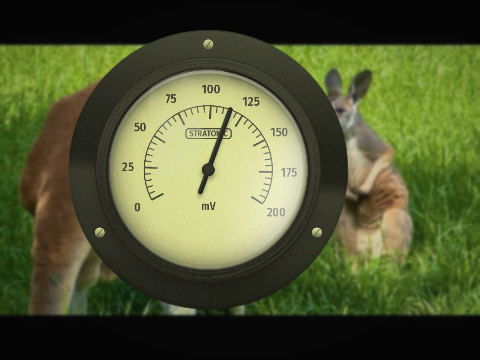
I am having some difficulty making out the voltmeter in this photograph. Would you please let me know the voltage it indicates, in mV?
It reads 115 mV
